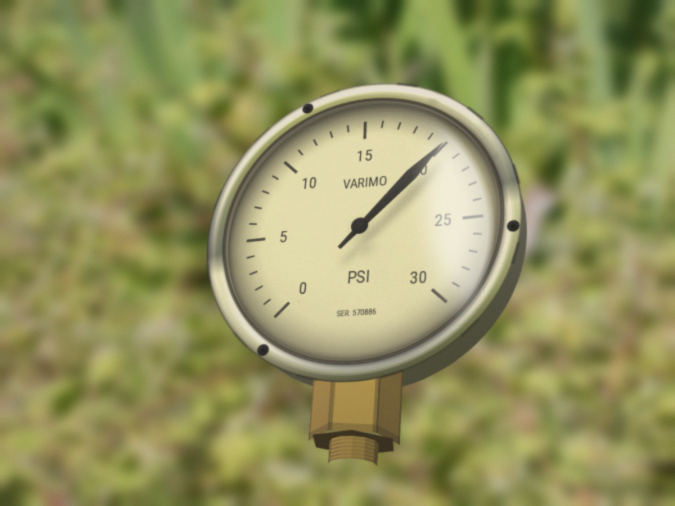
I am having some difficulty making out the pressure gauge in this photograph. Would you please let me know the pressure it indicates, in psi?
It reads 20 psi
